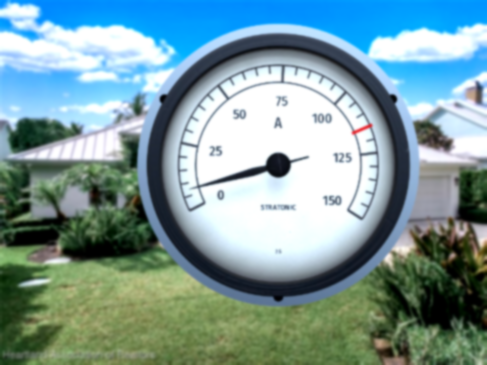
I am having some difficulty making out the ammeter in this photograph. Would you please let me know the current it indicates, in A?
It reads 7.5 A
